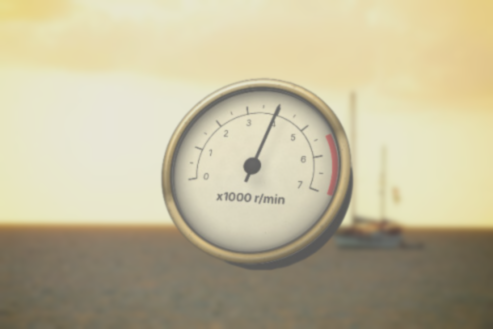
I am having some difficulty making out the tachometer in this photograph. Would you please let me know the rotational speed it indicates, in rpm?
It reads 4000 rpm
